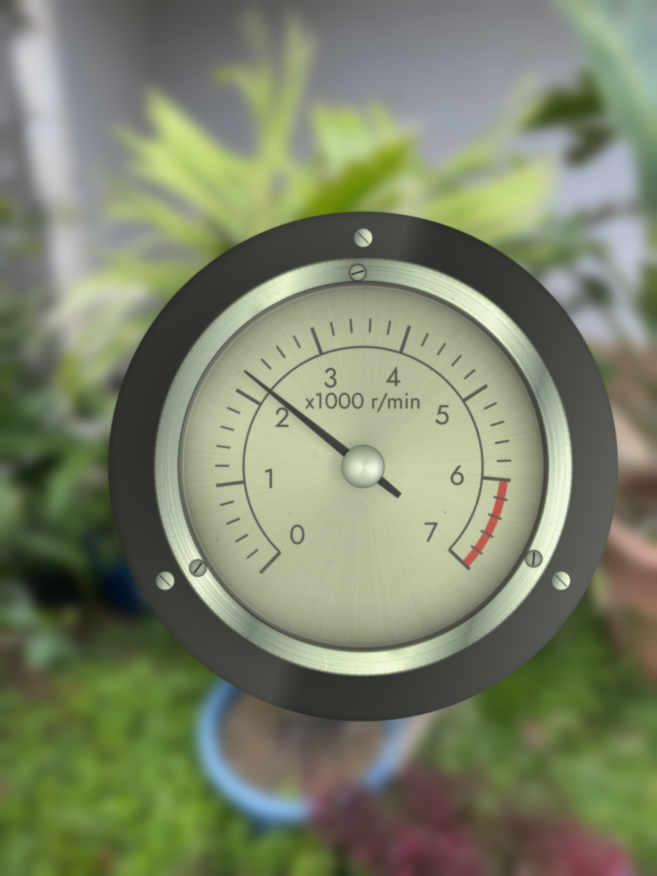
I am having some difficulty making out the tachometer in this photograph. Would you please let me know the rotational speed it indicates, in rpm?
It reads 2200 rpm
